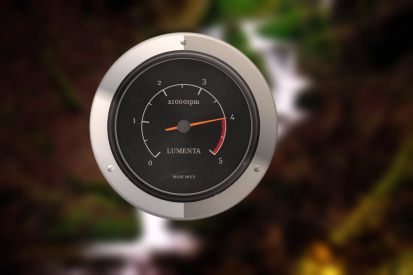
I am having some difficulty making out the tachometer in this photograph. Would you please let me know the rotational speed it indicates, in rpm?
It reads 4000 rpm
